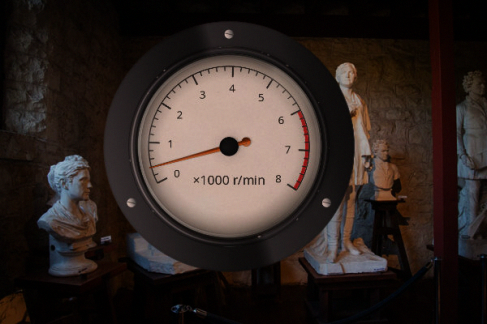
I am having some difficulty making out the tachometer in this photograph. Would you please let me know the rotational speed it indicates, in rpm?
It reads 400 rpm
